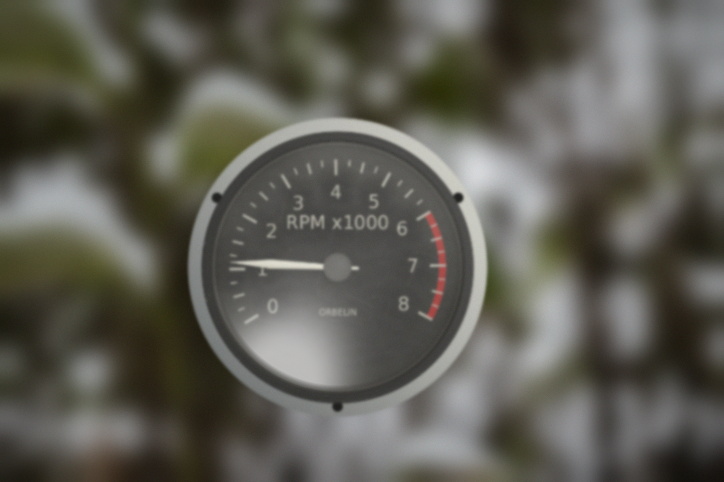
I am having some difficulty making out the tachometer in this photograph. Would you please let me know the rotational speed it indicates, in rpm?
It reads 1125 rpm
